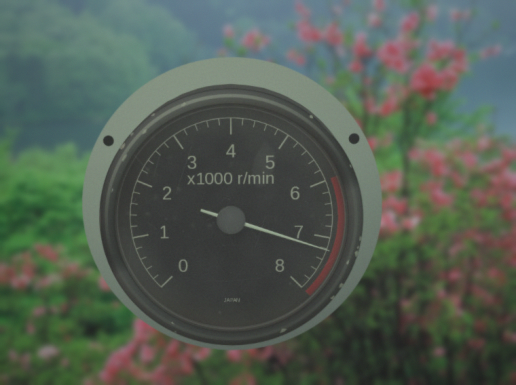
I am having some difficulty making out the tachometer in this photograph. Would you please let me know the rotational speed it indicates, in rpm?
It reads 7200 rpm
